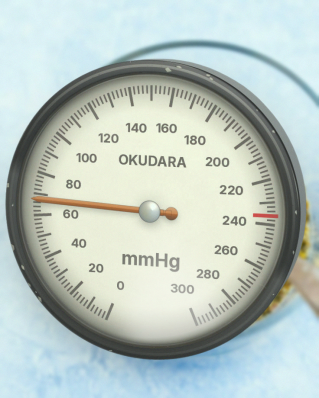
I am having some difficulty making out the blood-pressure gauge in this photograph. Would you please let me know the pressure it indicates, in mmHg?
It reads 68 mmHg
